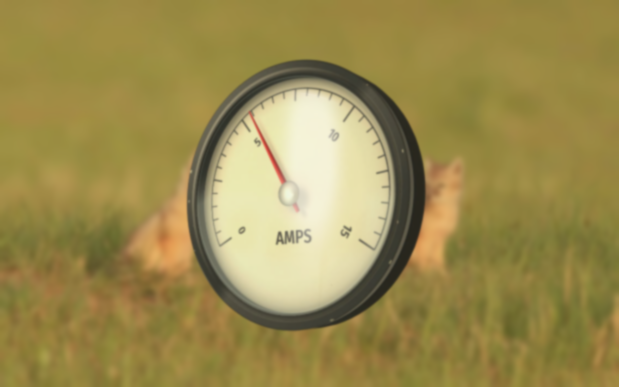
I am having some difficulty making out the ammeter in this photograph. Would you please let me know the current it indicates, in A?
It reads 5.5 A
